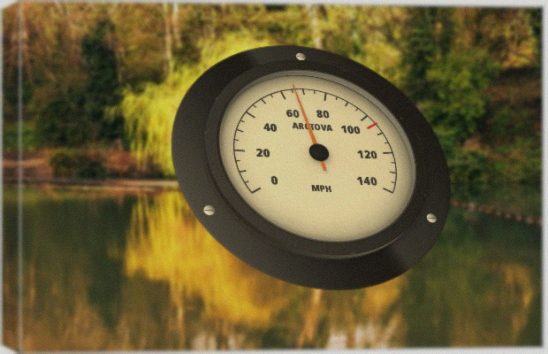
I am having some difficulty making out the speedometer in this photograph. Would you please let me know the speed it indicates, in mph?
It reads 65 mph
